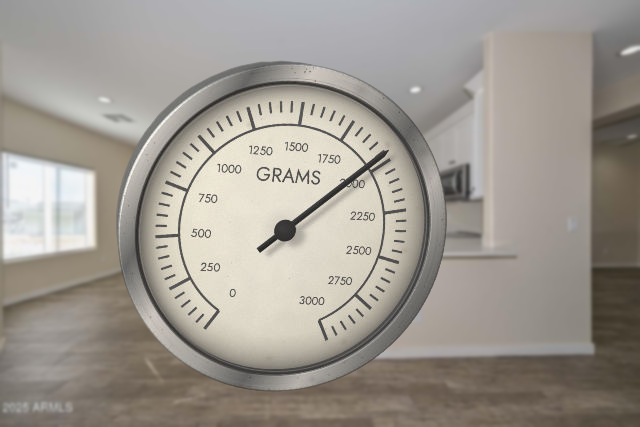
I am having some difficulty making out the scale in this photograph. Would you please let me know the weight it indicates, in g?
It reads 1950 g
